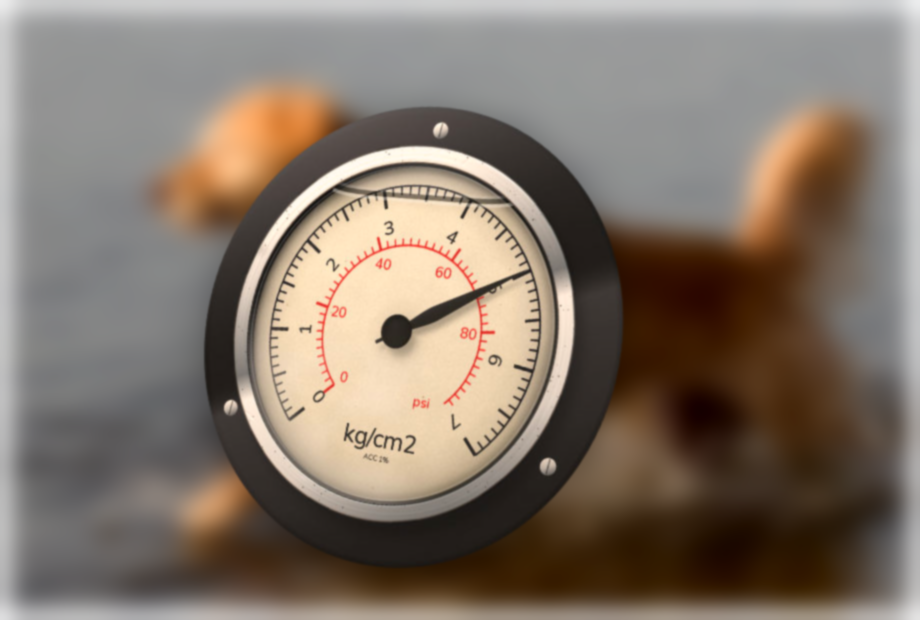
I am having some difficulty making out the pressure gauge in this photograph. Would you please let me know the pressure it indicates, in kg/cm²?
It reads 5 kg/cm²
